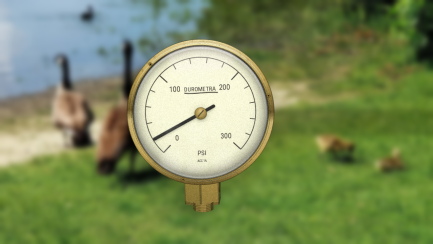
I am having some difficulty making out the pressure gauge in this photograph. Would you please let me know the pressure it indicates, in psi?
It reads 20 psi
